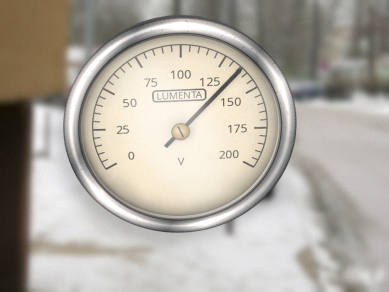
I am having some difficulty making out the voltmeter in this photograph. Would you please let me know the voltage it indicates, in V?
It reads 135 V
